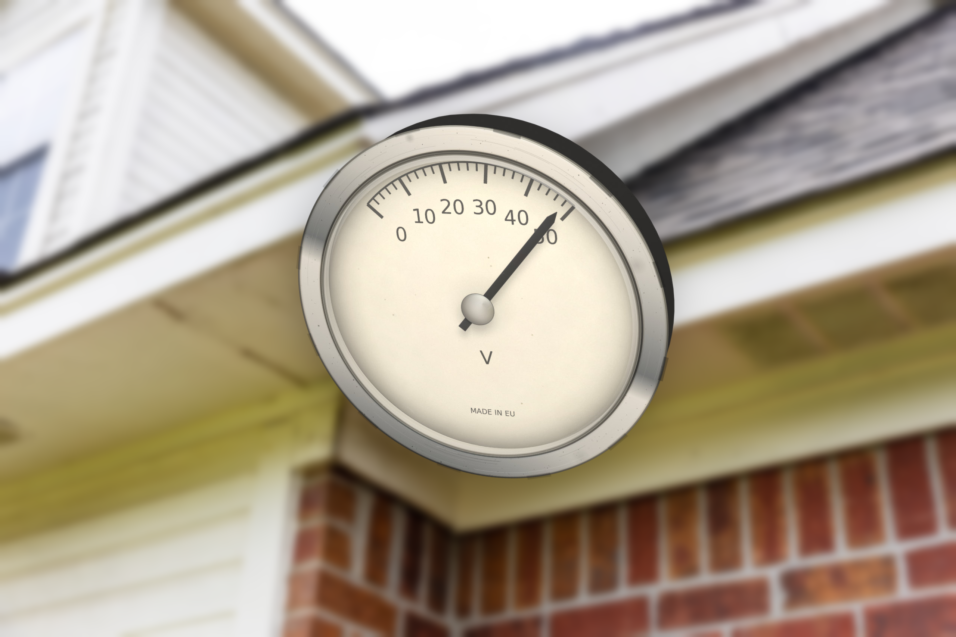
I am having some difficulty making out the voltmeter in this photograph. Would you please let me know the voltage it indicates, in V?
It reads 48 V
